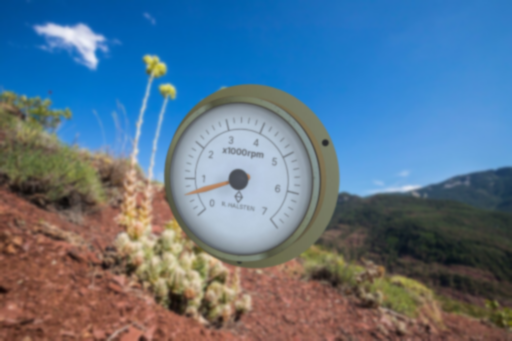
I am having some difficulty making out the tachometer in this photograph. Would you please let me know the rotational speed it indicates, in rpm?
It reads 600 rpm
